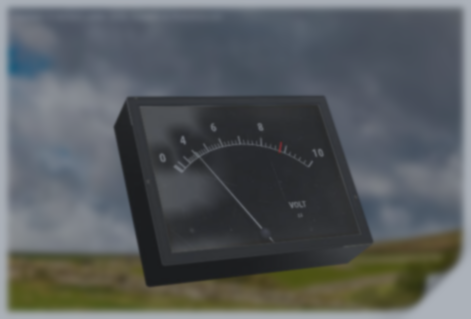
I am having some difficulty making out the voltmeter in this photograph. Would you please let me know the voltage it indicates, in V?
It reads 4 V
